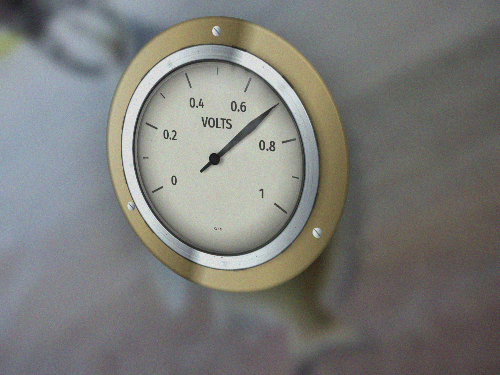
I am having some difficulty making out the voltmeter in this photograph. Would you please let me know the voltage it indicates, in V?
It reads 0.7 V
